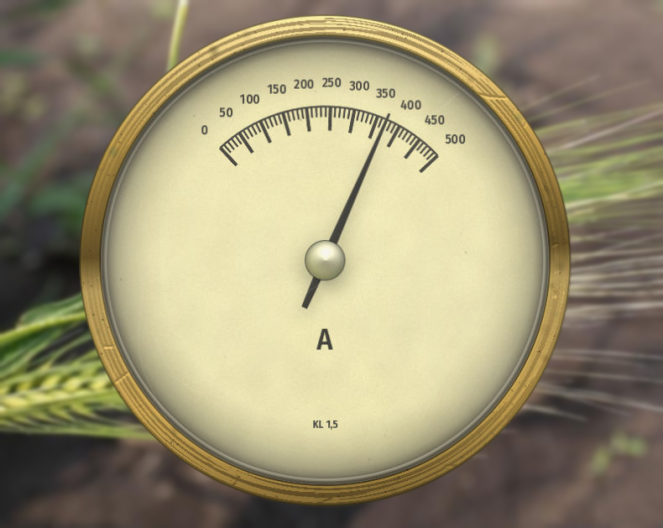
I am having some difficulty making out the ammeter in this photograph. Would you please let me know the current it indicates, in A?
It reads 370 A
